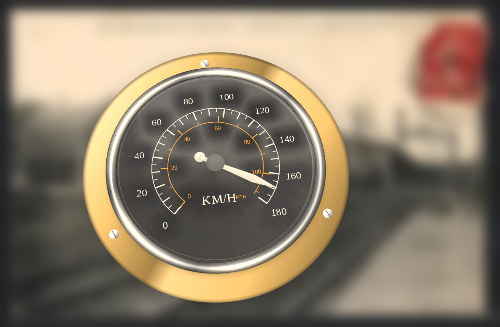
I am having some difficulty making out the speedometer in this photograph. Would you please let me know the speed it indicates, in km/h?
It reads 170 km/h
